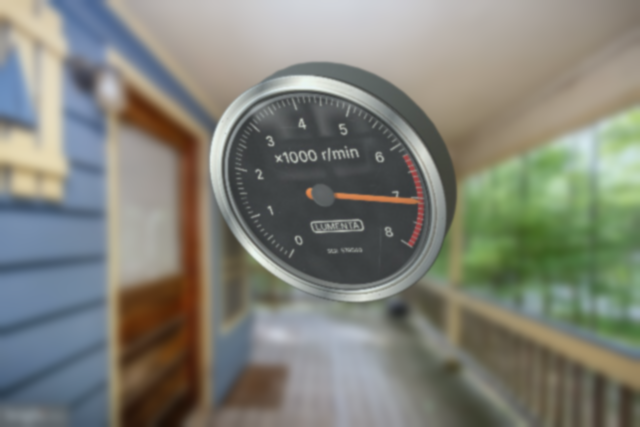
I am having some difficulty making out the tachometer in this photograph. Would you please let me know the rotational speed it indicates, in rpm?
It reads 7000 rpm
